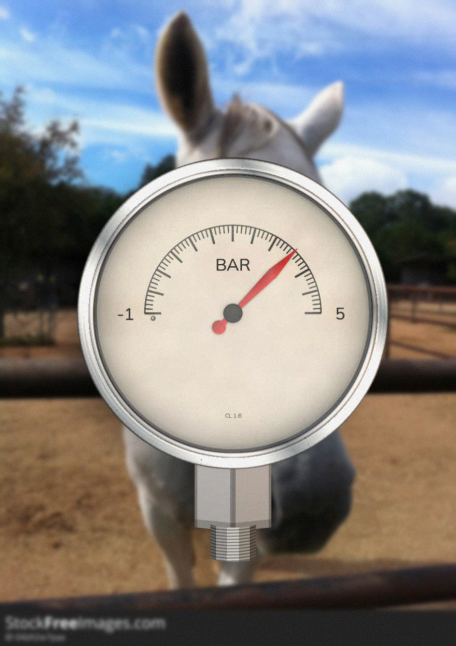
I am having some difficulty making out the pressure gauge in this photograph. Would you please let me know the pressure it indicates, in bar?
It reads 3.5 bar
